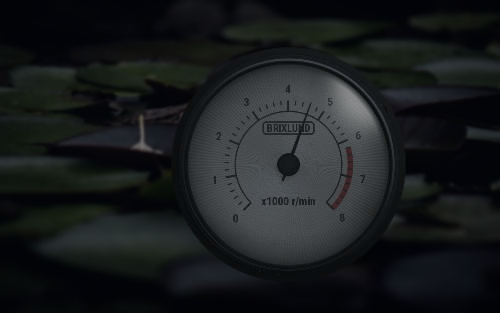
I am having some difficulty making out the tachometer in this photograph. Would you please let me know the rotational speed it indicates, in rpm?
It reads 4600 rpm
